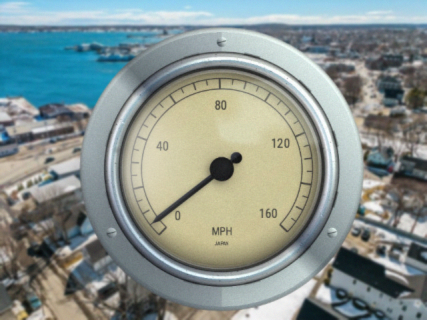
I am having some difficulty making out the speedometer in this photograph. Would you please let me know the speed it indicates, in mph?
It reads 5 mph
